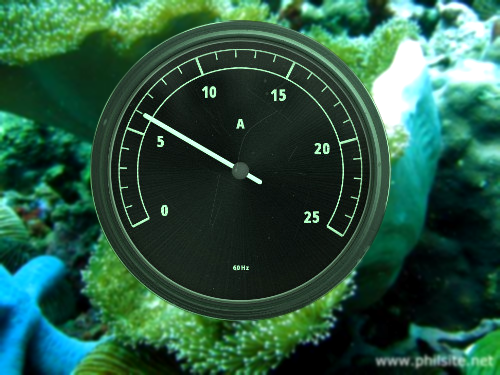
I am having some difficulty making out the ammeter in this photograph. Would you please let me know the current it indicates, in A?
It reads 6 A
